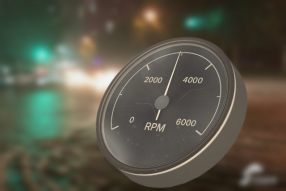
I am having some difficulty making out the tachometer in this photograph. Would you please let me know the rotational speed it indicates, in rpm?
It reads 3000 rpm
